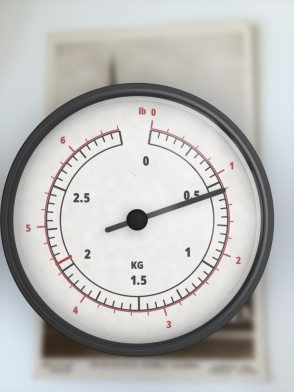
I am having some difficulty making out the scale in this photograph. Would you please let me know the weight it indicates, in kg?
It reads 0.55 kg
